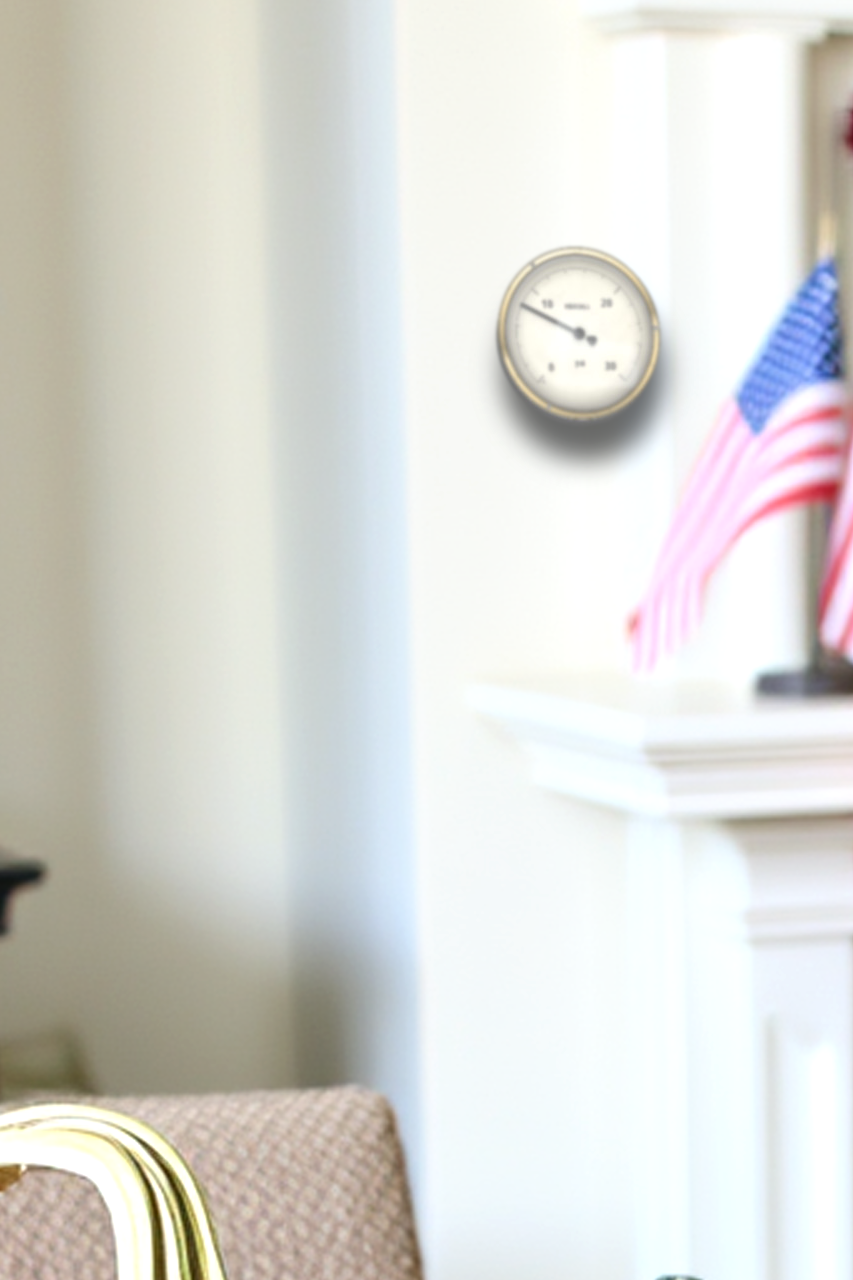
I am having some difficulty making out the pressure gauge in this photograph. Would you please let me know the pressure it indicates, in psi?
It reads 8 psi
